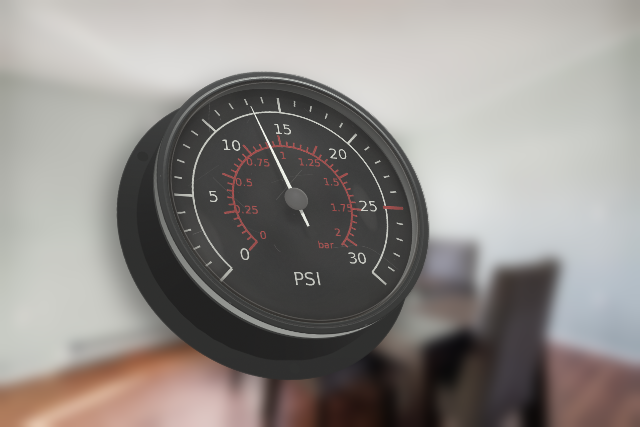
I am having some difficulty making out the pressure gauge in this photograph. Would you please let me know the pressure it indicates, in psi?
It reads 13 psi
